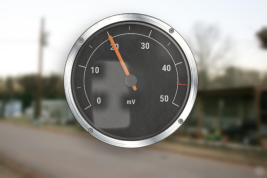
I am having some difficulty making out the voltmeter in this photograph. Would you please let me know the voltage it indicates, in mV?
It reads 20 mV
